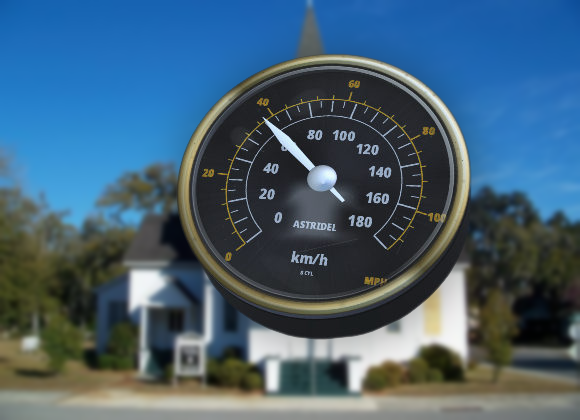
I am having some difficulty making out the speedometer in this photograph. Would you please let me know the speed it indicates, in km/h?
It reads 60 km/h
